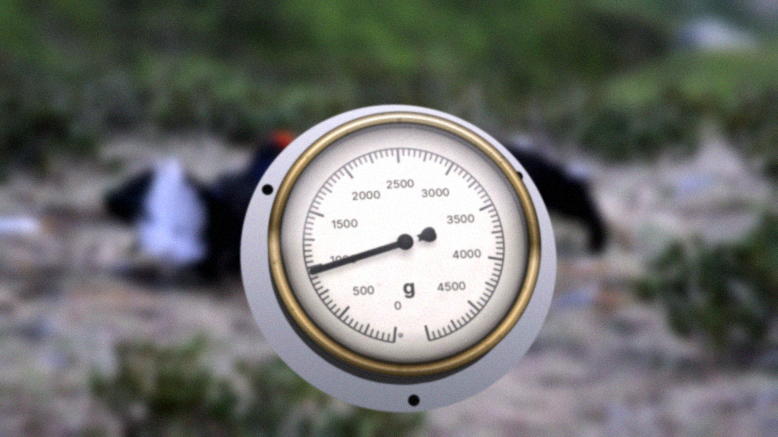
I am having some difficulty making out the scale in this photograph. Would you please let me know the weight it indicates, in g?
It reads 950 g
